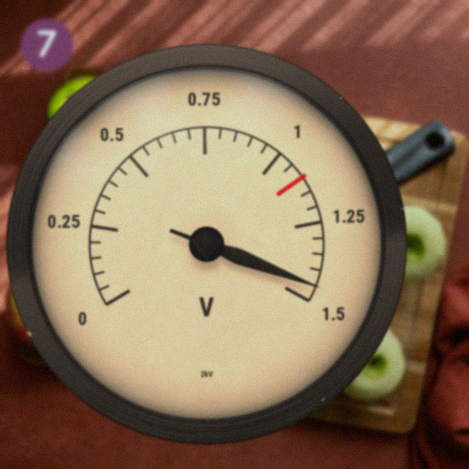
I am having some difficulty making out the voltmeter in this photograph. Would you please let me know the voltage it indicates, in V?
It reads 1.45 V
